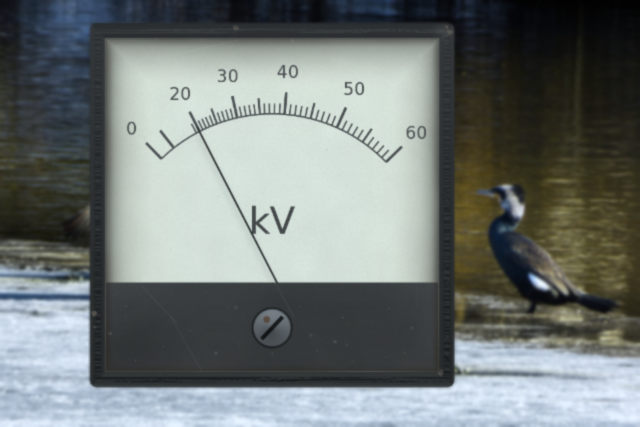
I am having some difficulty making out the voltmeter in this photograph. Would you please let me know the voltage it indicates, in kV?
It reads 20 kV
